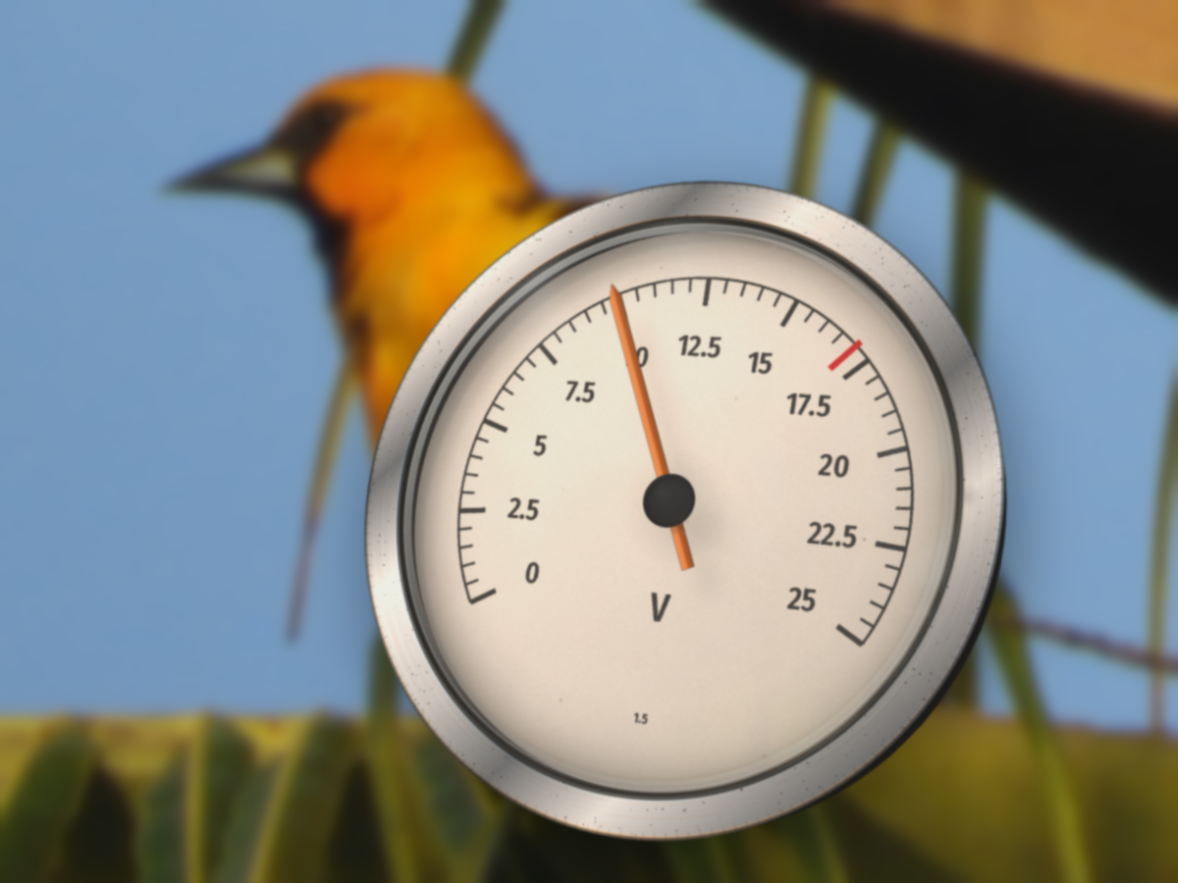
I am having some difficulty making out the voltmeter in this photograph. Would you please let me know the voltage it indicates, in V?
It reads 10 V
